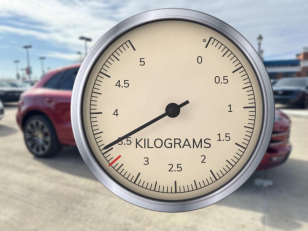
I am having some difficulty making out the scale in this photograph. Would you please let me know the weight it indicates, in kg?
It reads 3.55 kg
